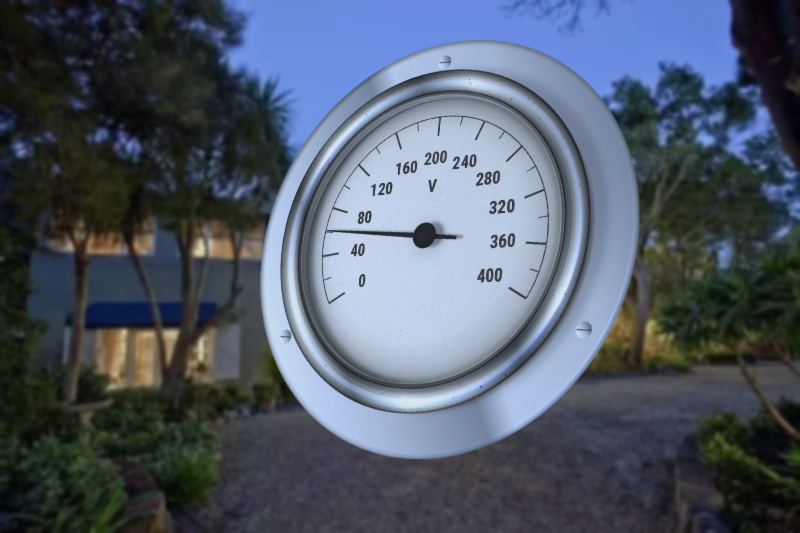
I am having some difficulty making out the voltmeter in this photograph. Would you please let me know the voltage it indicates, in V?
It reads 60 V
